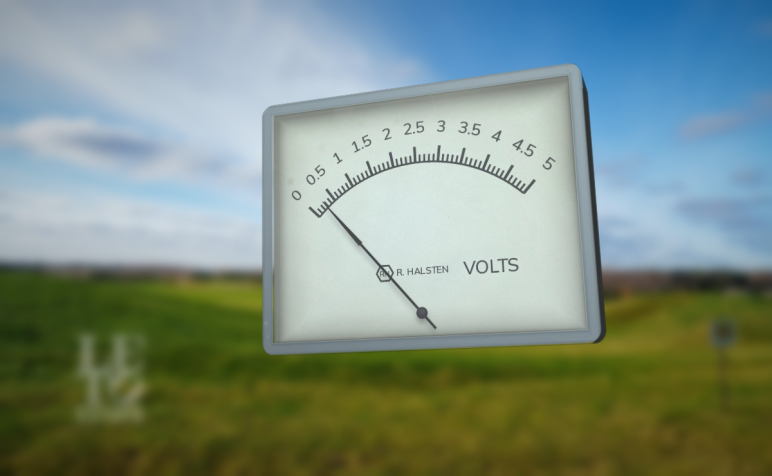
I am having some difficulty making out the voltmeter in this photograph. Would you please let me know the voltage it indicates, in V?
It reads 0.3 V
